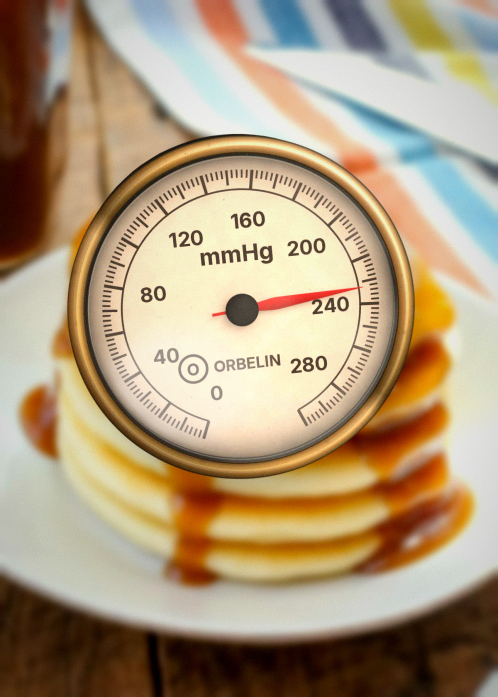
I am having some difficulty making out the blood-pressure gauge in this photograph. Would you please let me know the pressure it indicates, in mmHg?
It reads 232 mmHg
